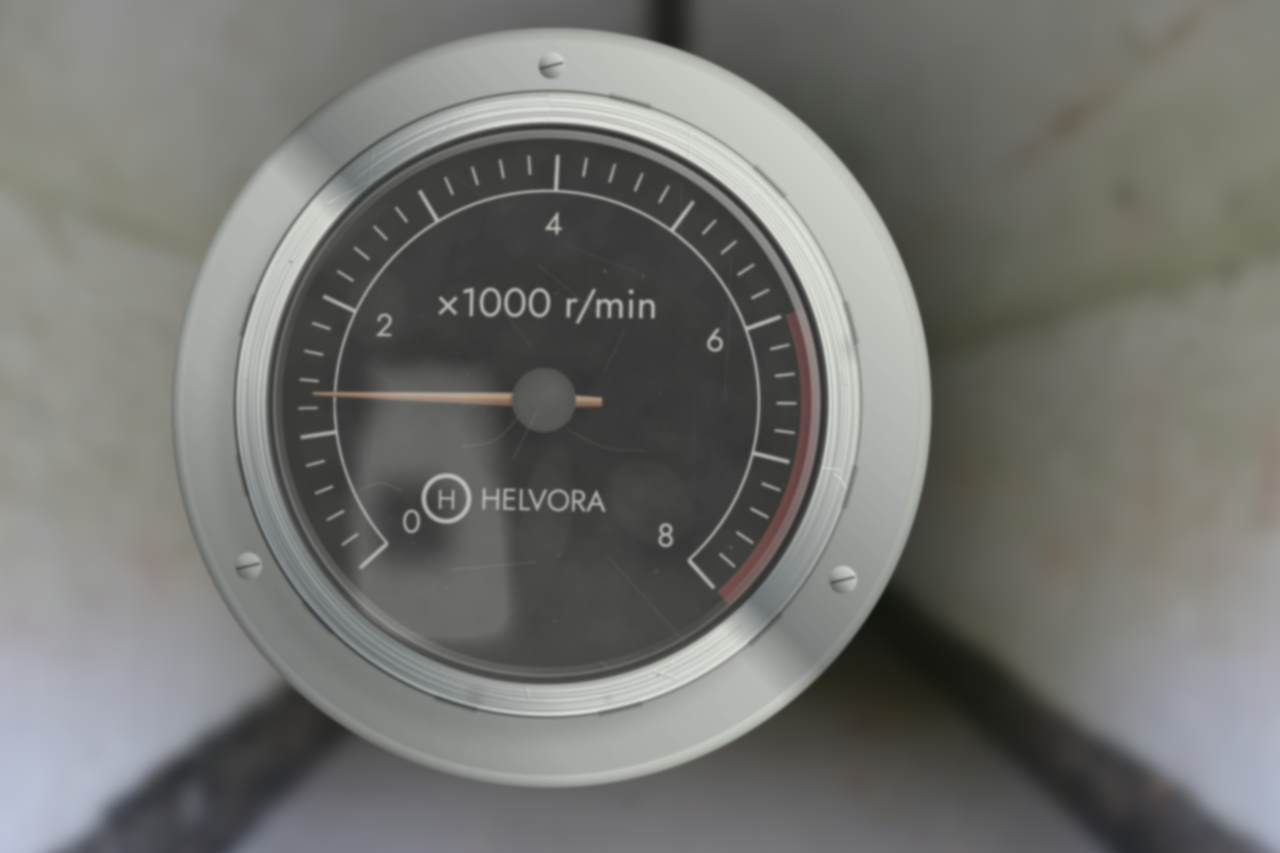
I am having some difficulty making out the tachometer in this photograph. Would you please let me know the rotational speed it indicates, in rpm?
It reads 1300 rpm
